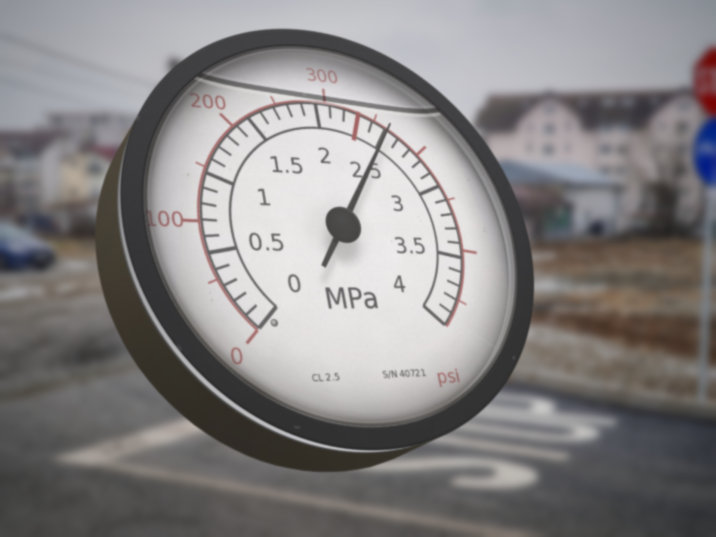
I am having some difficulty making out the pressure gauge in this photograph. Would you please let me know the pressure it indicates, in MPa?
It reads 2.5 MPa
